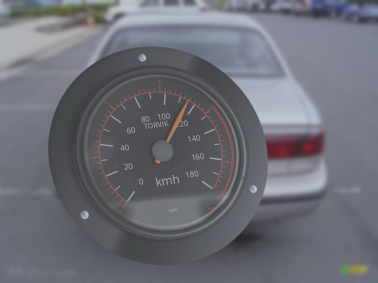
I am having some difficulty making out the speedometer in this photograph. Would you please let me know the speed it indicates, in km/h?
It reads 115 km/h
